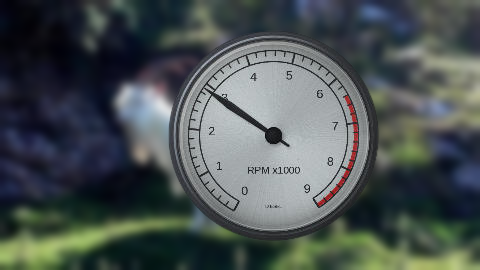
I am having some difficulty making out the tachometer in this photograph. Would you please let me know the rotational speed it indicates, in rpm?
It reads 2900 rpm
